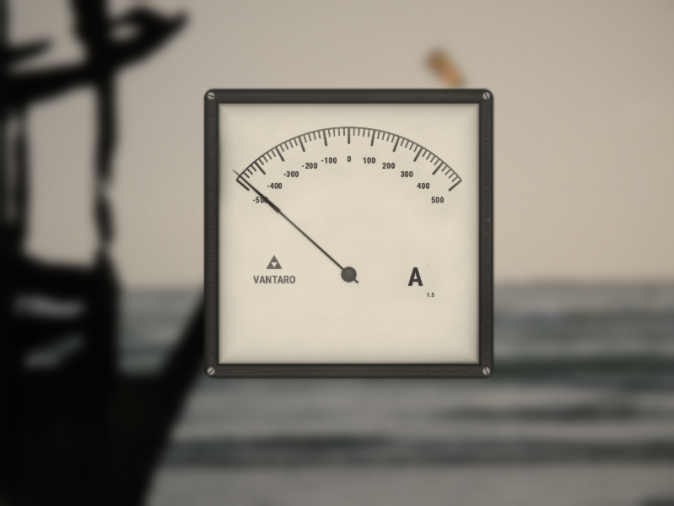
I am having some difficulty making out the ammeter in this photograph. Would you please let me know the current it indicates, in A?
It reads -480 A
